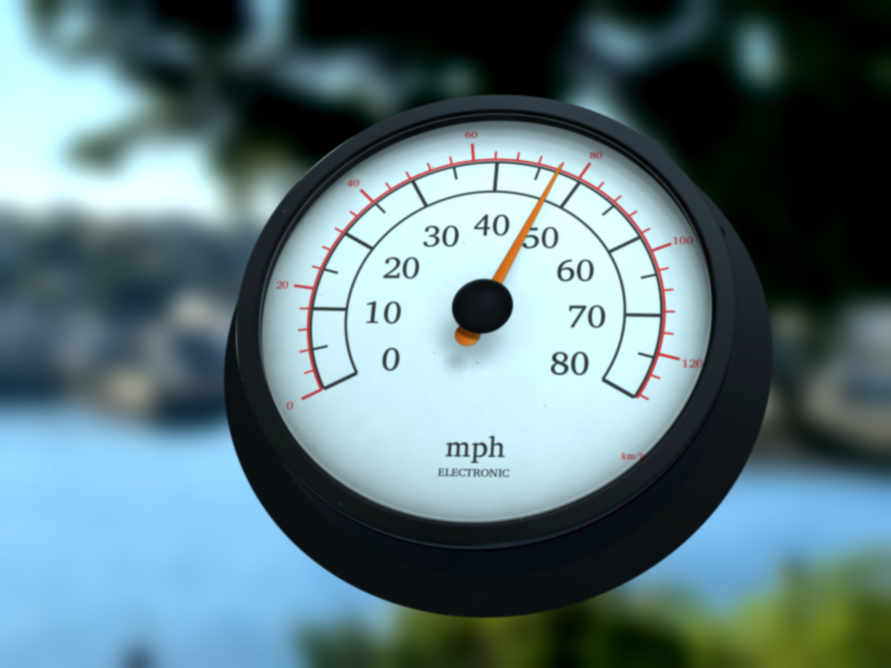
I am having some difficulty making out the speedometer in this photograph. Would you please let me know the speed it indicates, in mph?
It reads 47.5 mph
